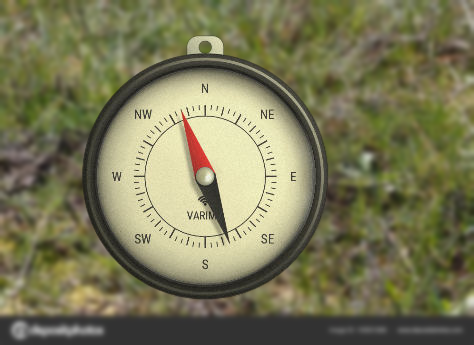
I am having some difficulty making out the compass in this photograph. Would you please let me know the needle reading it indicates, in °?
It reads 340 °
